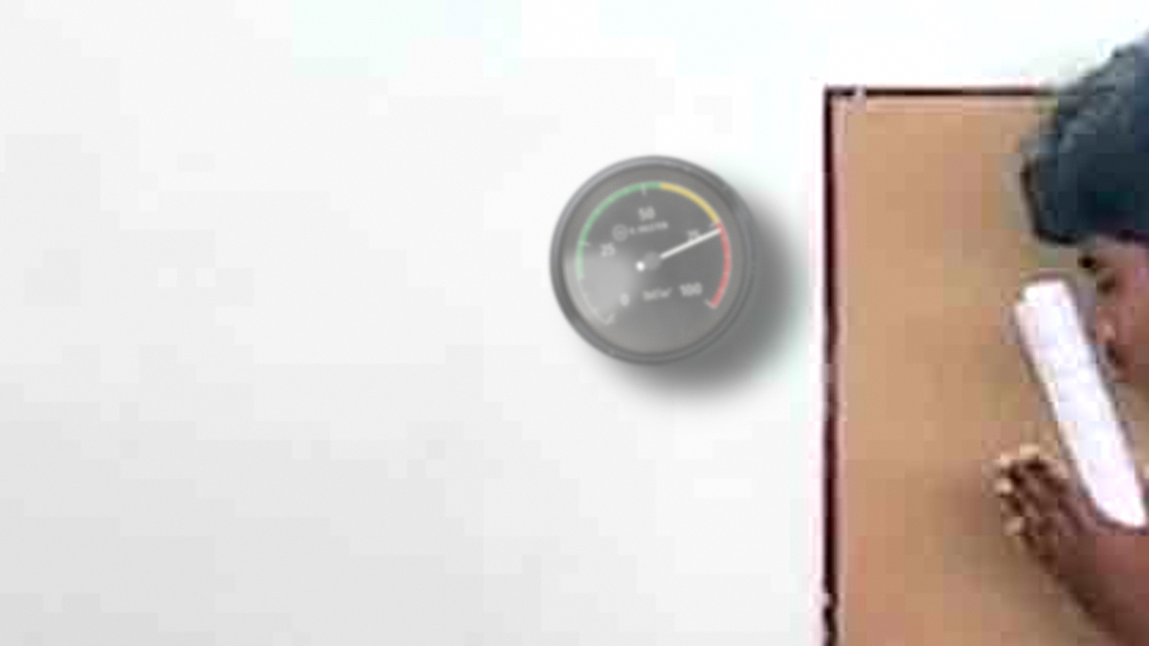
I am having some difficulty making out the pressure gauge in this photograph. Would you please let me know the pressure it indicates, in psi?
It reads 77.5 psi
